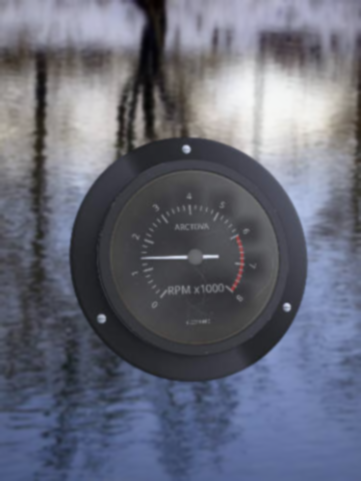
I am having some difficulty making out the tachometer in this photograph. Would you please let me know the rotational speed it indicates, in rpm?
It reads 1400 rpm
